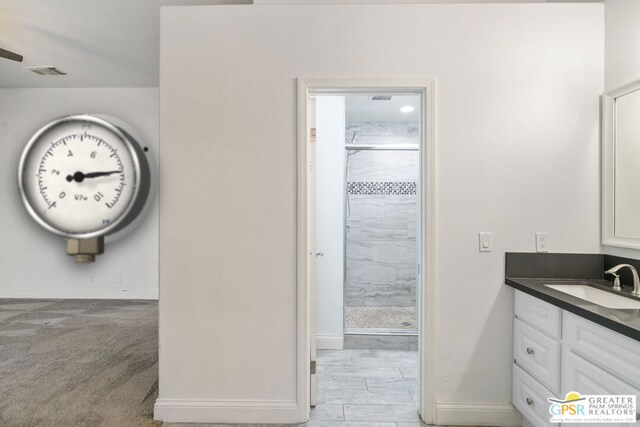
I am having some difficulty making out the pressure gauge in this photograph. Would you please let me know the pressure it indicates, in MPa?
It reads 8 MPa
